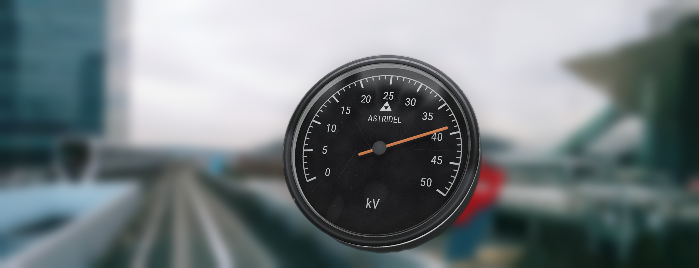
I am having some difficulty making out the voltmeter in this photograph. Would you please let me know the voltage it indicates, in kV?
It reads 39 kV
